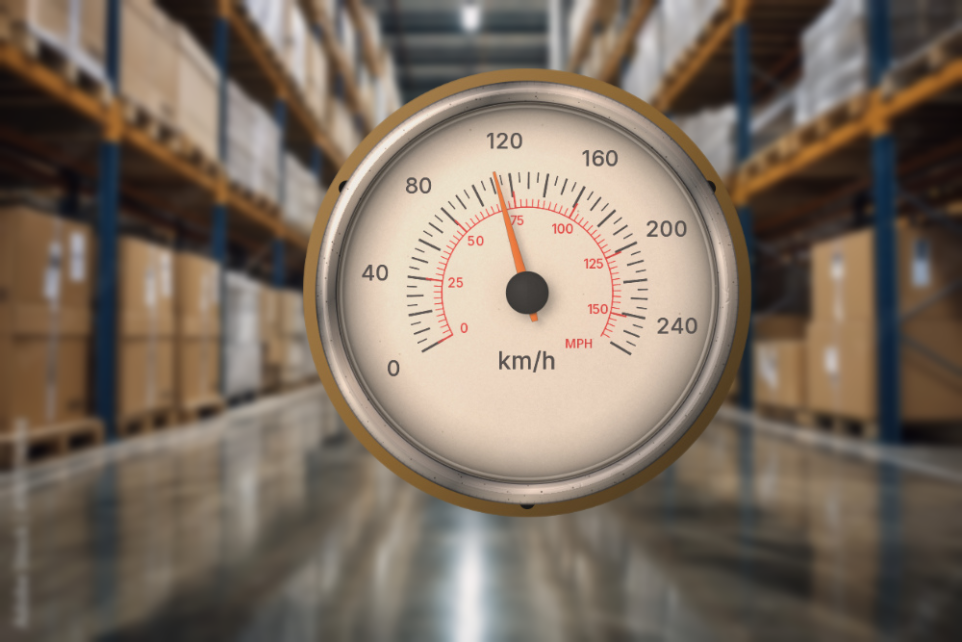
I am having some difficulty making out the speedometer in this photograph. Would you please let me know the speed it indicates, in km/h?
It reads 112.5 km/h
